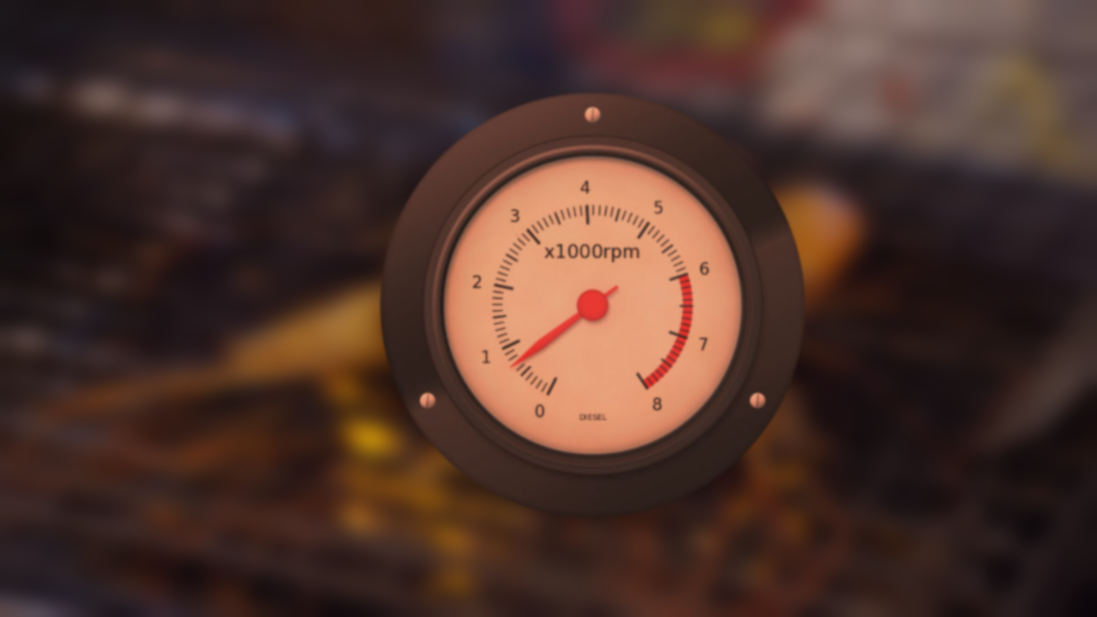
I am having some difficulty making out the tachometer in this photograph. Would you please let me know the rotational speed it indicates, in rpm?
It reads 700 rpm
